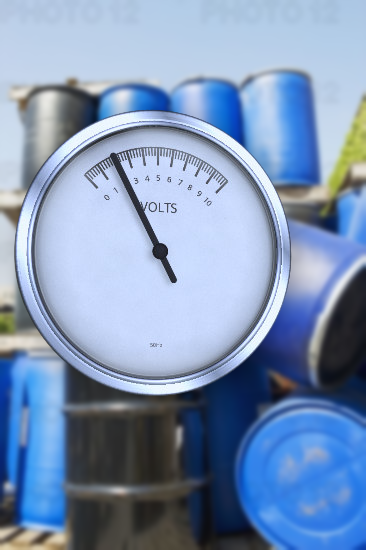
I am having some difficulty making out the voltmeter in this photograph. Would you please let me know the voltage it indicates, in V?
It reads 2 V
